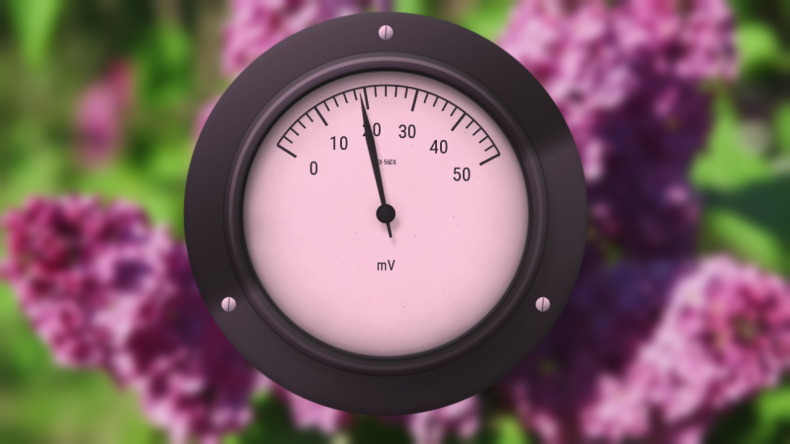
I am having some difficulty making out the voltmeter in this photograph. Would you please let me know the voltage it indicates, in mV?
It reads 19 mV
